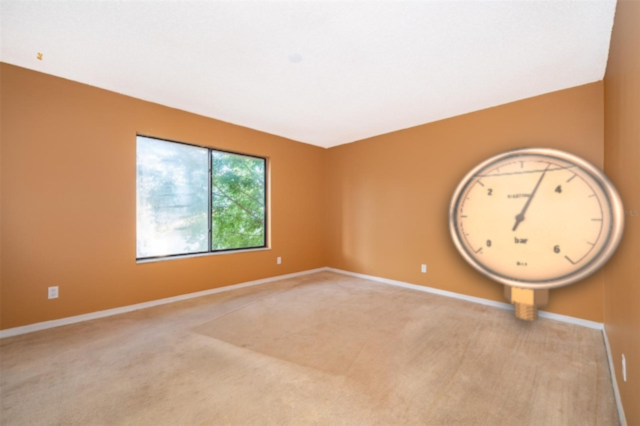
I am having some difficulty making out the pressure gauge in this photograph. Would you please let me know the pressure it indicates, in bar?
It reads 3.5 bar
